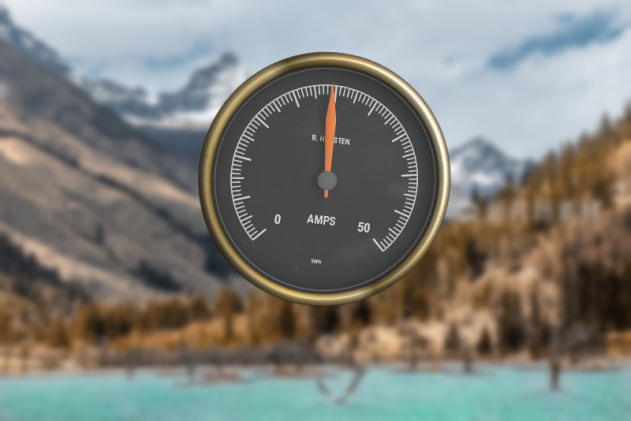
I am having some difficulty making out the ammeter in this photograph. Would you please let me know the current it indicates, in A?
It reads 24.5 A
